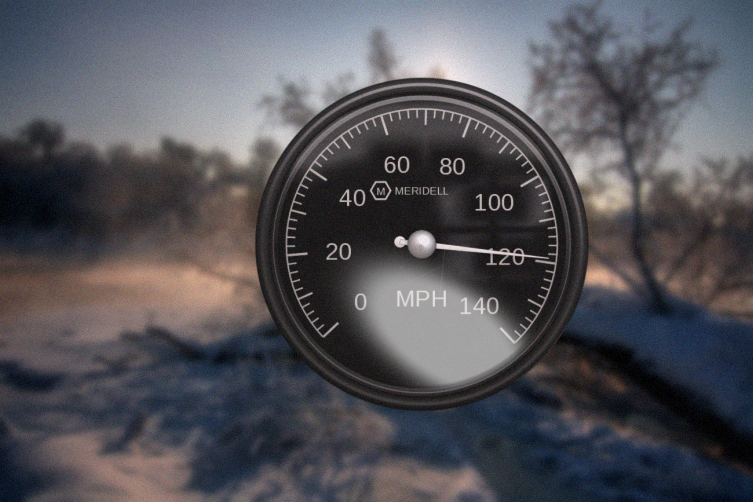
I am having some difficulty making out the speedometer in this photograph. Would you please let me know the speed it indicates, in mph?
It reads 119 mph
